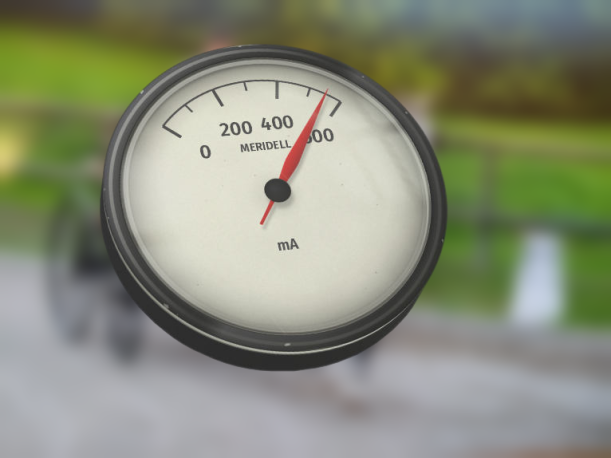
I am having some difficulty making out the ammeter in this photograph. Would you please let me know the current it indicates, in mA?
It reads 550 mA
